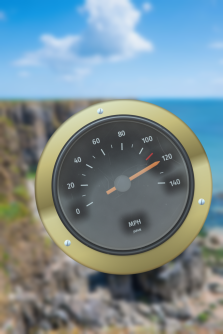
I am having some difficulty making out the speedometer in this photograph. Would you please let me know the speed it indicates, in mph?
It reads 120 mph
